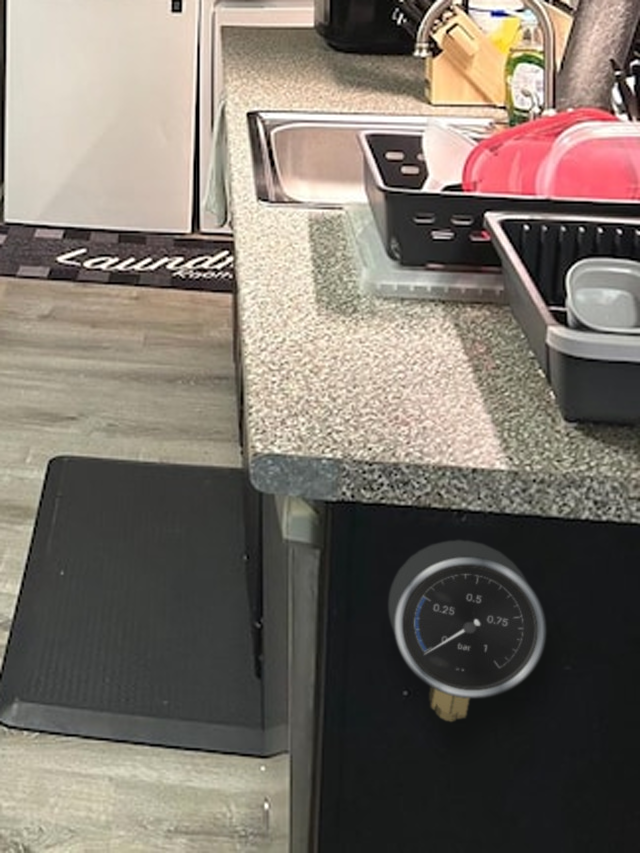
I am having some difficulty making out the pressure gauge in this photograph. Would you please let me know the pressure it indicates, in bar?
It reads 0 bar
